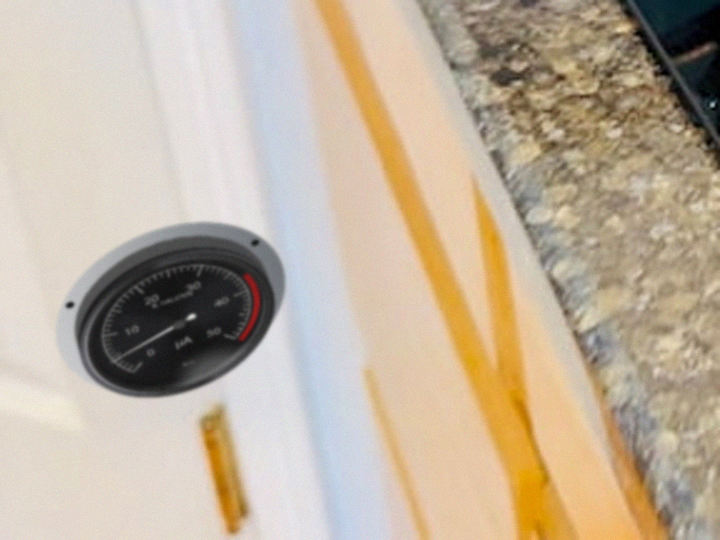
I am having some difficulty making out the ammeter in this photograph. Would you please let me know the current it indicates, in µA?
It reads 5 µA
